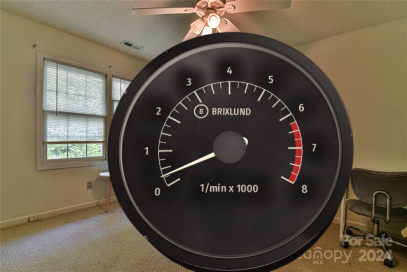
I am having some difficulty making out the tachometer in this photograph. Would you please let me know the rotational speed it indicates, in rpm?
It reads 250 rpm
